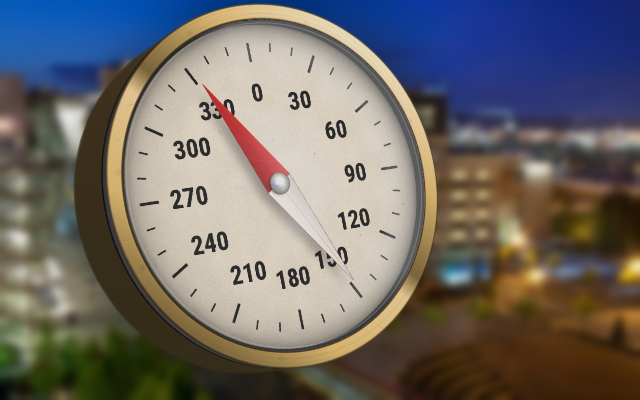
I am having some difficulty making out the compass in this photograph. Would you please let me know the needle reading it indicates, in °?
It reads 330 °
